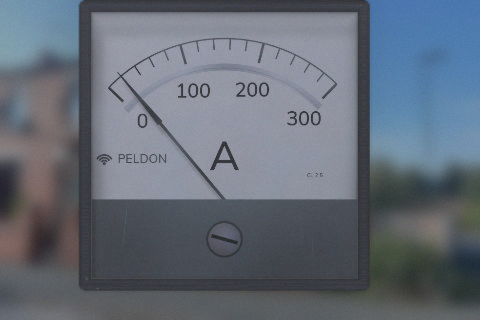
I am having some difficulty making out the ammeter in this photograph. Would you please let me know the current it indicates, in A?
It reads 20 A
